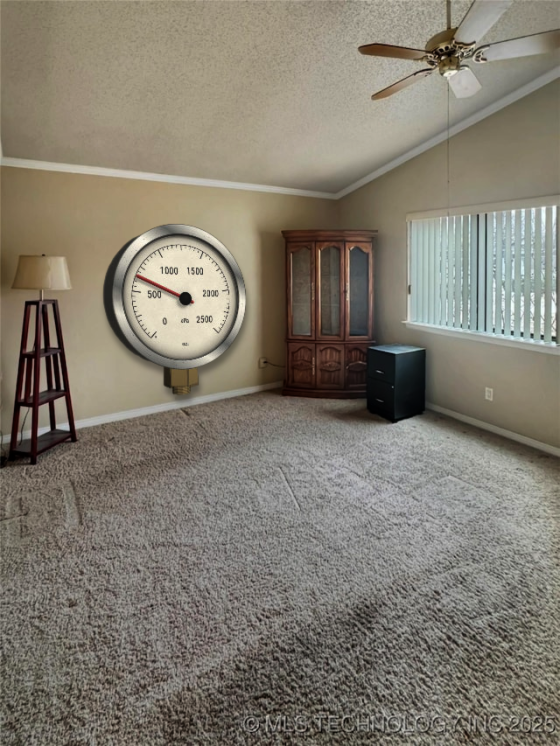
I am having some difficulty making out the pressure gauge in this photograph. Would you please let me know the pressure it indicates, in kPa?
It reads 650 kPa
